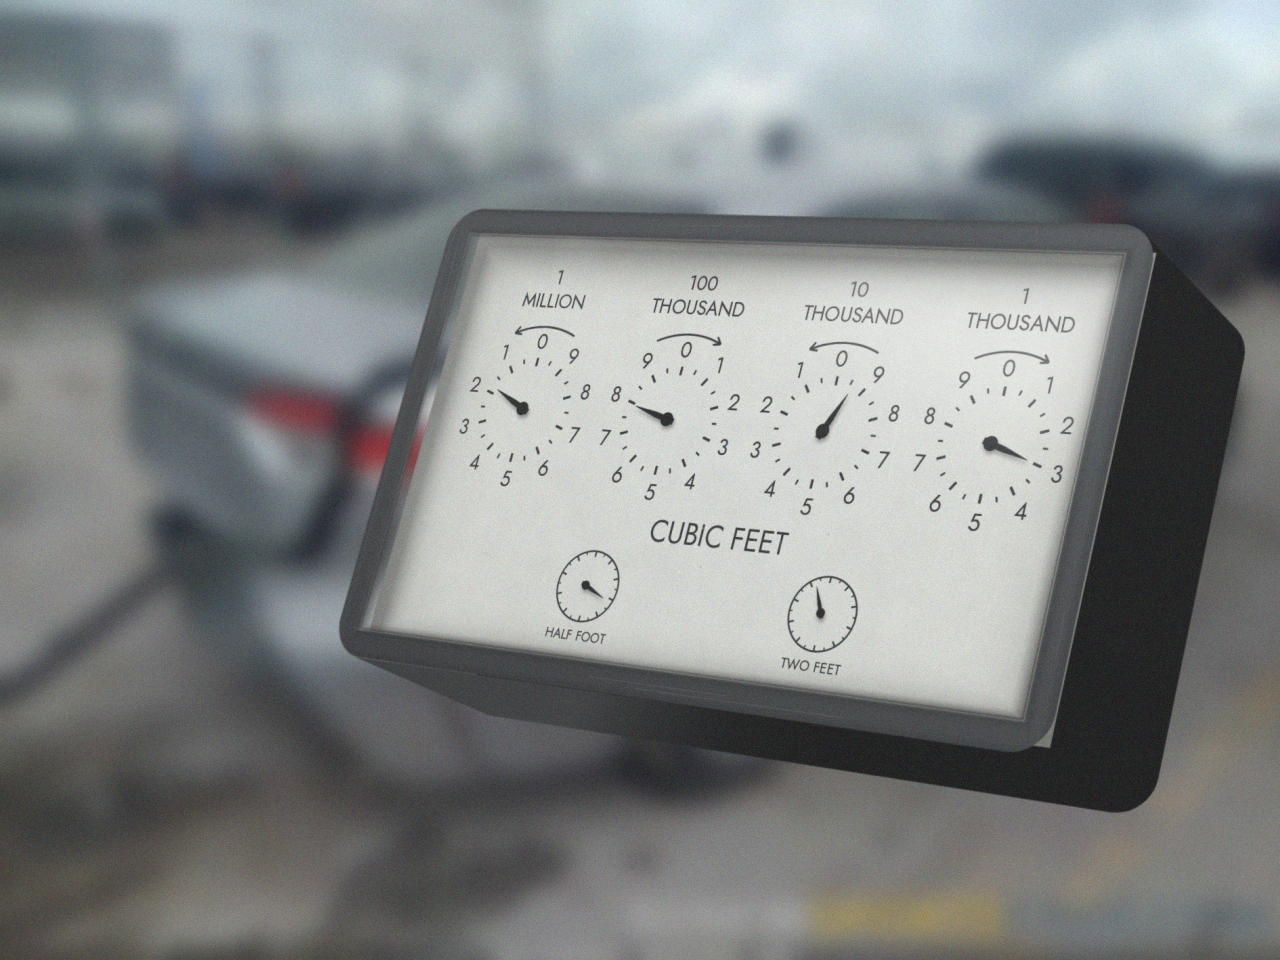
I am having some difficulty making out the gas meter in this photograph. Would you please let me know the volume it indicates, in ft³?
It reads 179300 ft³
